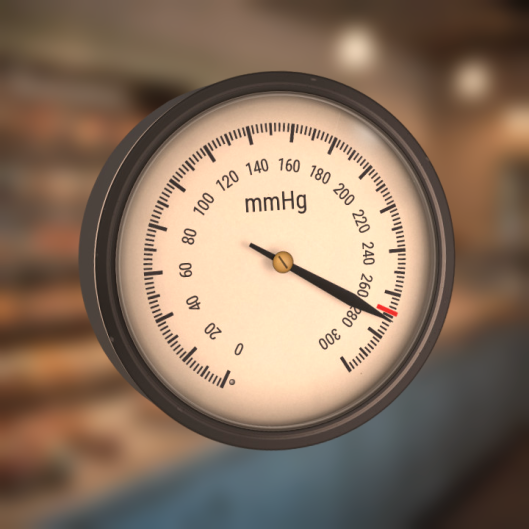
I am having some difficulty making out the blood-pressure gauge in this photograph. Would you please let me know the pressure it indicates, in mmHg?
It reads 272 mmHg
